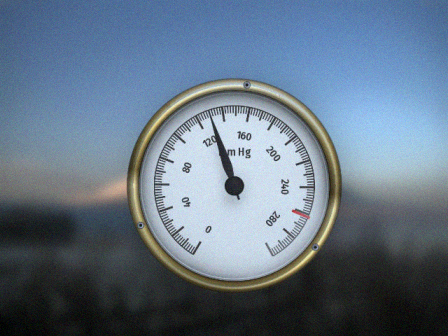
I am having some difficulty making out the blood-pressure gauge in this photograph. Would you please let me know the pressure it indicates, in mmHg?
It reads 130 mmHg
